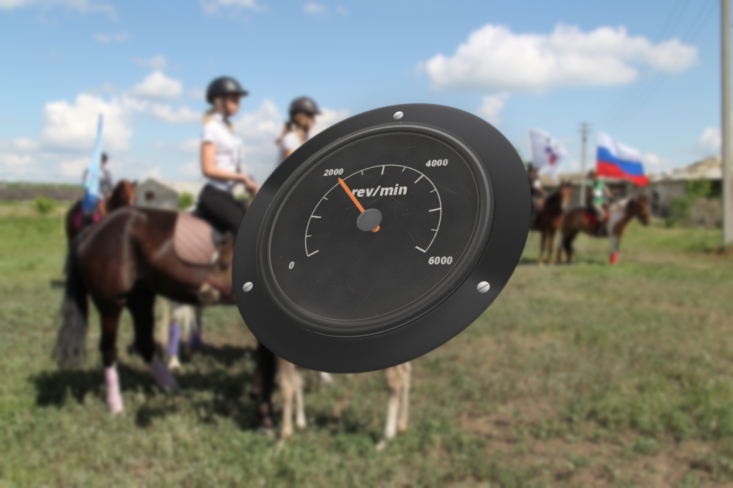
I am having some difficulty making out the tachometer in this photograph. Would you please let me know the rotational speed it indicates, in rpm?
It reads 2000 rpm
